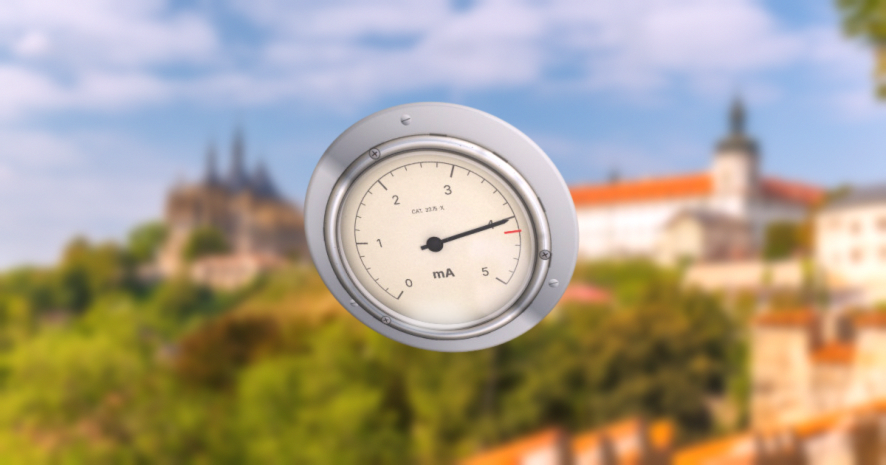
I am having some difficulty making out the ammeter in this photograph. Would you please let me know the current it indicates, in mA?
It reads 4 mA
